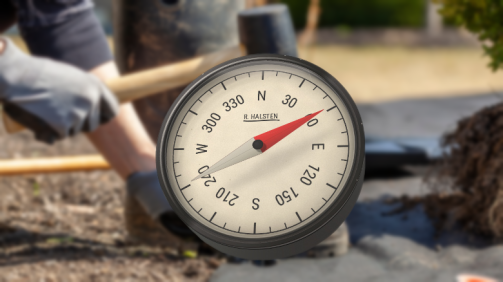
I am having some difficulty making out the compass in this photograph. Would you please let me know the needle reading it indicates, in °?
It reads 60 °
